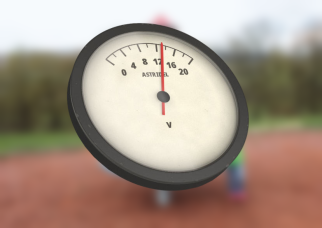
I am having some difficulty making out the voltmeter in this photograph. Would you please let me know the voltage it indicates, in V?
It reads 13 V
